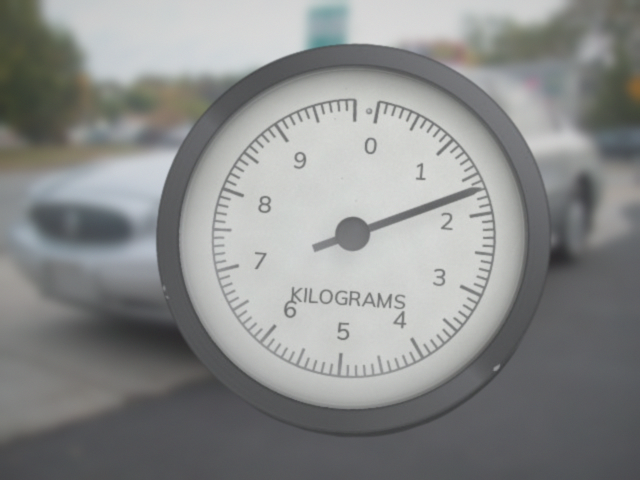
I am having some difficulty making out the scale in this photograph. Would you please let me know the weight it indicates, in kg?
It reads 1.7 kg
